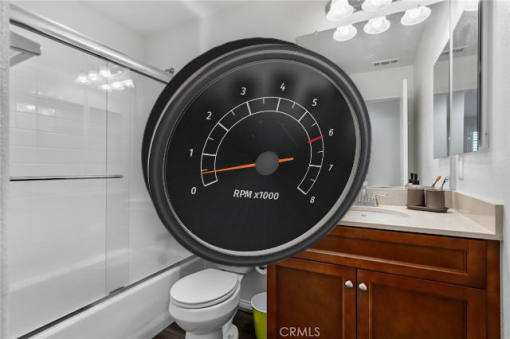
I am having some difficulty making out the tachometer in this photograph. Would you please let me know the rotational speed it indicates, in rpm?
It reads 500 rpm
